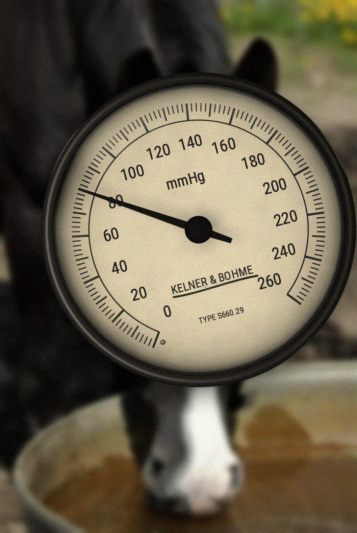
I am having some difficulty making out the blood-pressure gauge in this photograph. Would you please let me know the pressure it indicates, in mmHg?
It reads 80 mmHg
